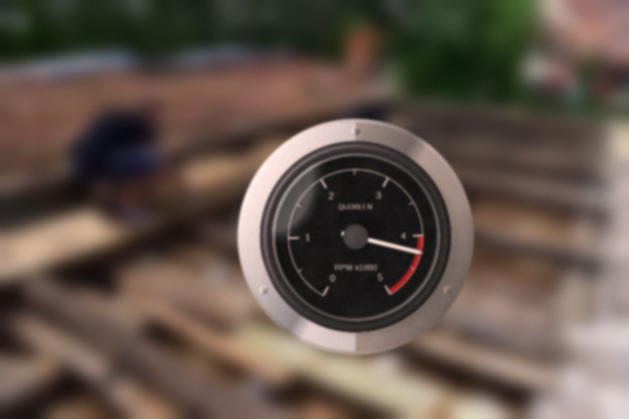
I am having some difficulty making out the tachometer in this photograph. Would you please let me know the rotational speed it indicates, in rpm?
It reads 4250 rpm
